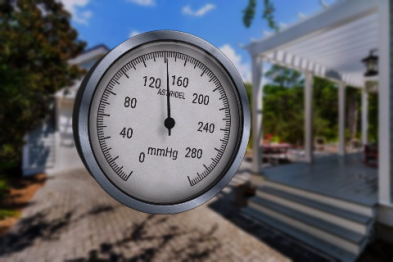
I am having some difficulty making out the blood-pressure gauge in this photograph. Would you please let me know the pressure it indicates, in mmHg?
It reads 140 mmHg
